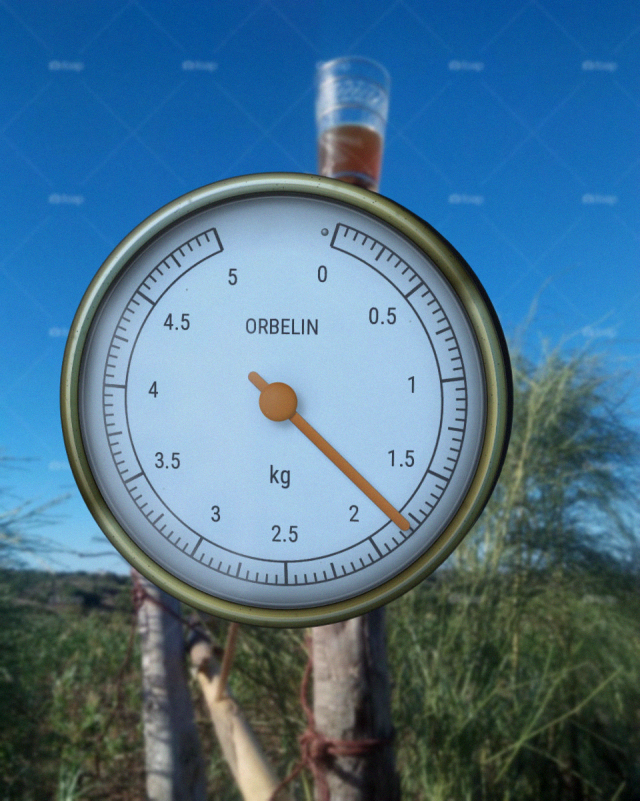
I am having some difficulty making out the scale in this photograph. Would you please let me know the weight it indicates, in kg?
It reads 1.8 kg
